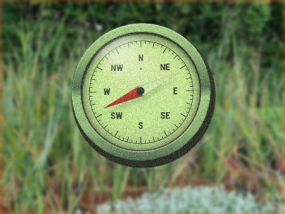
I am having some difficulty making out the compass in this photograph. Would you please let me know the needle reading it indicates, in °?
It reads 245 °
